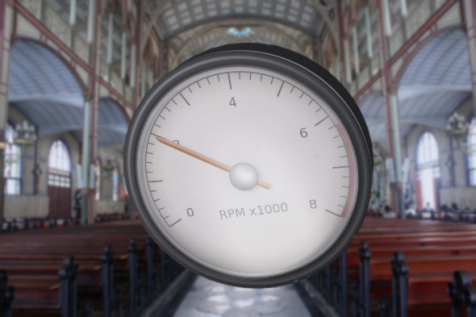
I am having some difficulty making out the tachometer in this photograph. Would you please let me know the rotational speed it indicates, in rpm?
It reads 2000 rpm
